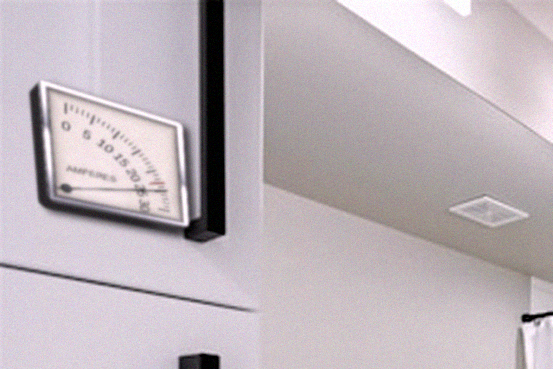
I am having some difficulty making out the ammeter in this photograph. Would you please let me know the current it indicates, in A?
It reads 25 A
